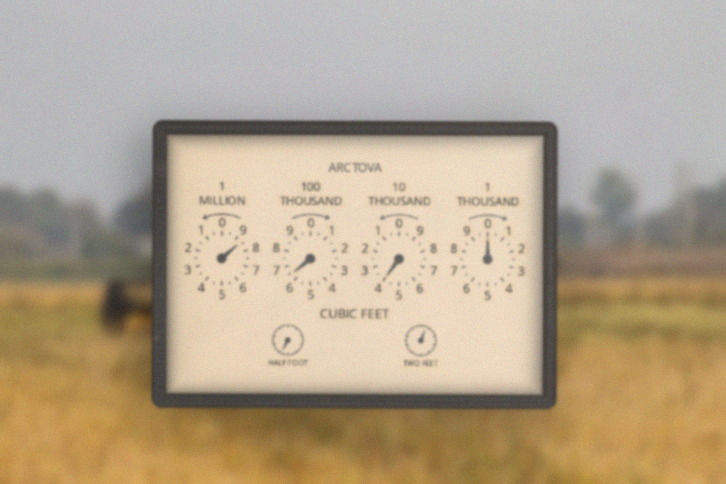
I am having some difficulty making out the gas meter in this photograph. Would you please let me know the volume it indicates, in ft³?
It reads 864000 ft³
